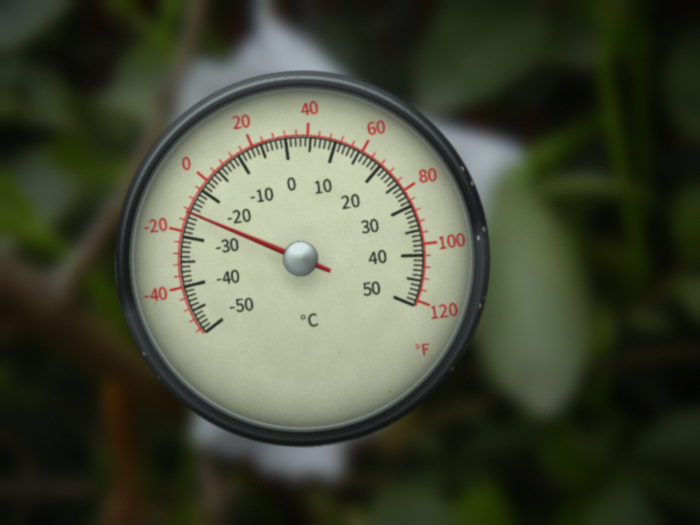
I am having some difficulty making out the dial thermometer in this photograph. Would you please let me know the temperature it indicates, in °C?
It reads -25 °C
